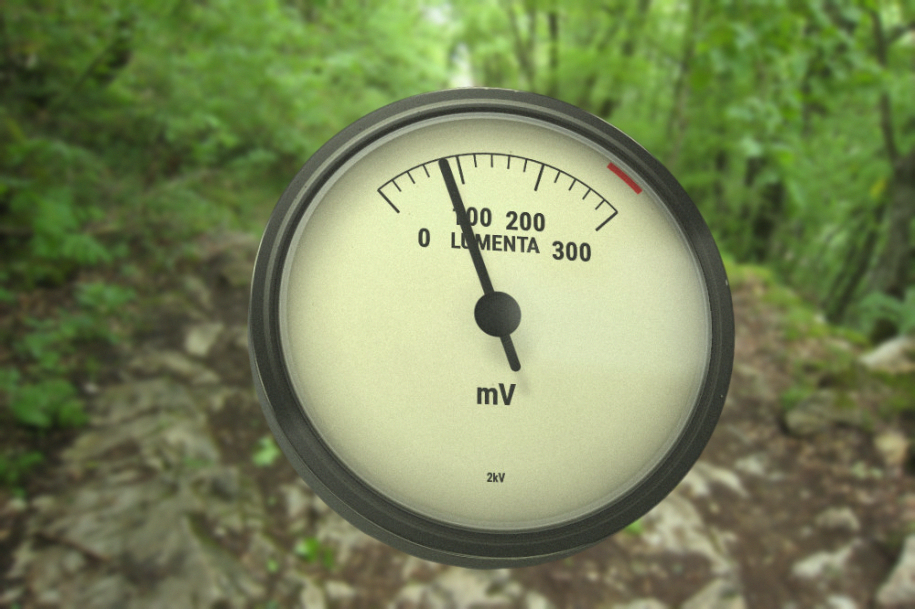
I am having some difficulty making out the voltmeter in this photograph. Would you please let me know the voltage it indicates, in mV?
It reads 80 mV
